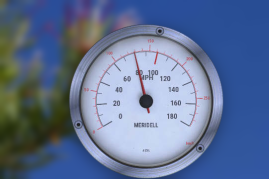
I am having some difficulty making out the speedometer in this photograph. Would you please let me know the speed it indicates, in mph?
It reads 80 mph
